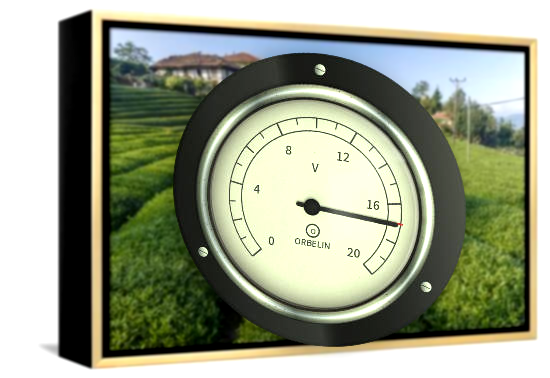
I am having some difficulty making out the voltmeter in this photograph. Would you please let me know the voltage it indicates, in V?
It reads 17 V
